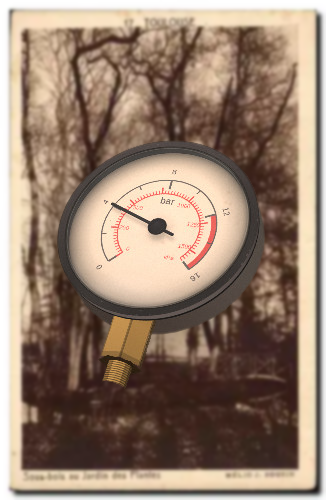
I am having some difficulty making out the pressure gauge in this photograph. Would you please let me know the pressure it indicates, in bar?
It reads 4 bar
